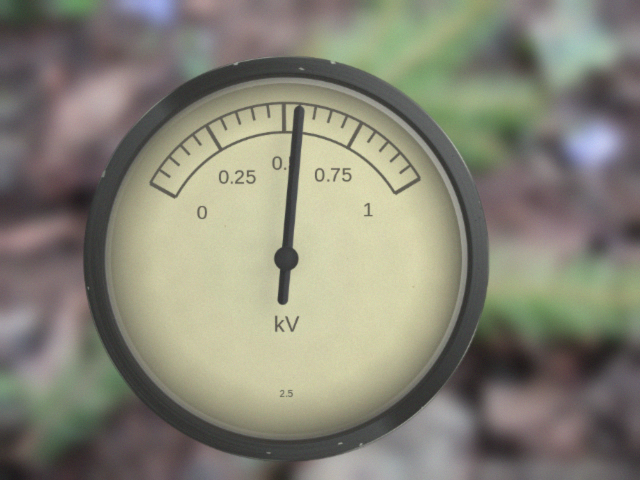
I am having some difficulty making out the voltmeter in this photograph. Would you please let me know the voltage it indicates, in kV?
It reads 0.55 kV
